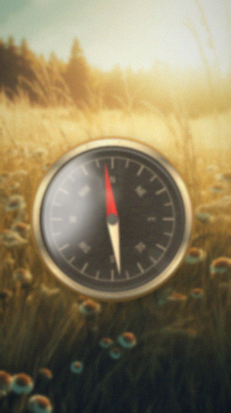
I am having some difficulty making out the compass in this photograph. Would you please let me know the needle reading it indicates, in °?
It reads 352.5 °
